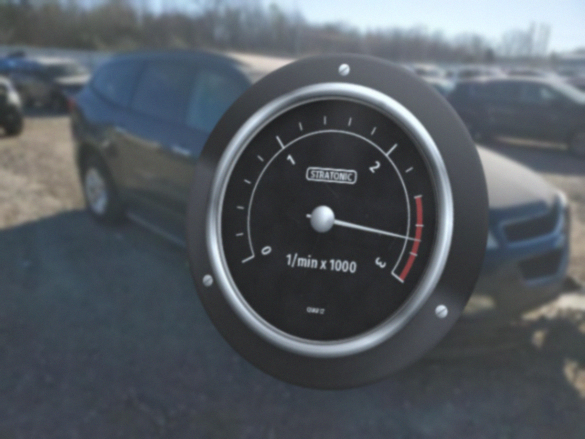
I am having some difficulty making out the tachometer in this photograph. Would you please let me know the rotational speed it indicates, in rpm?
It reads 2700 rpm
